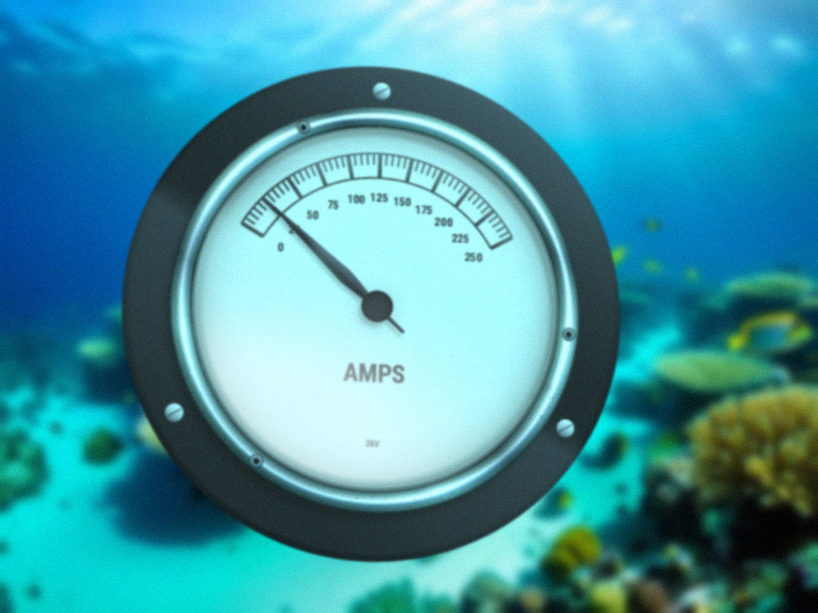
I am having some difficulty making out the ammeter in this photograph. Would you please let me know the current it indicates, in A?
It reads 25 A
